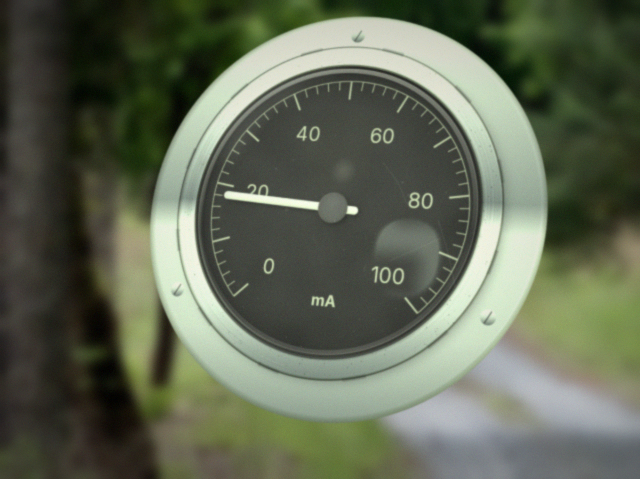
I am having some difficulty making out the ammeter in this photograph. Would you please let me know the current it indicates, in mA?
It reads 18 mA
